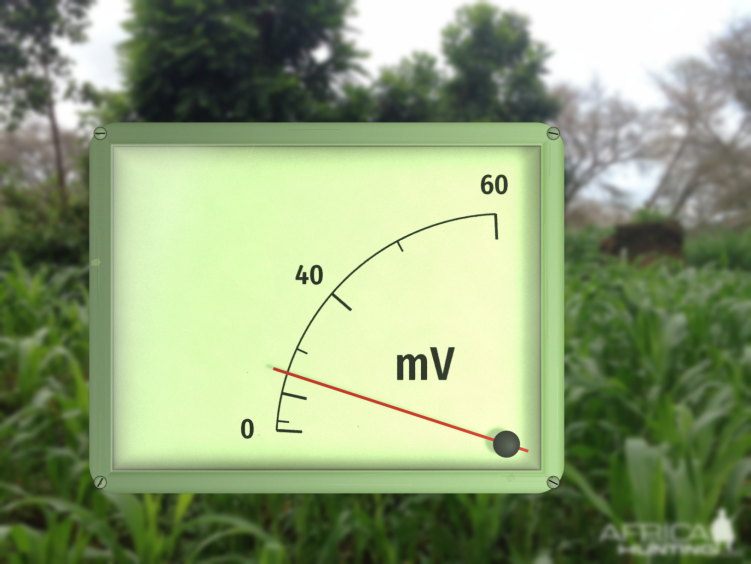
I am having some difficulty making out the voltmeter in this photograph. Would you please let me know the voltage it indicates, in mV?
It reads 25 mV
